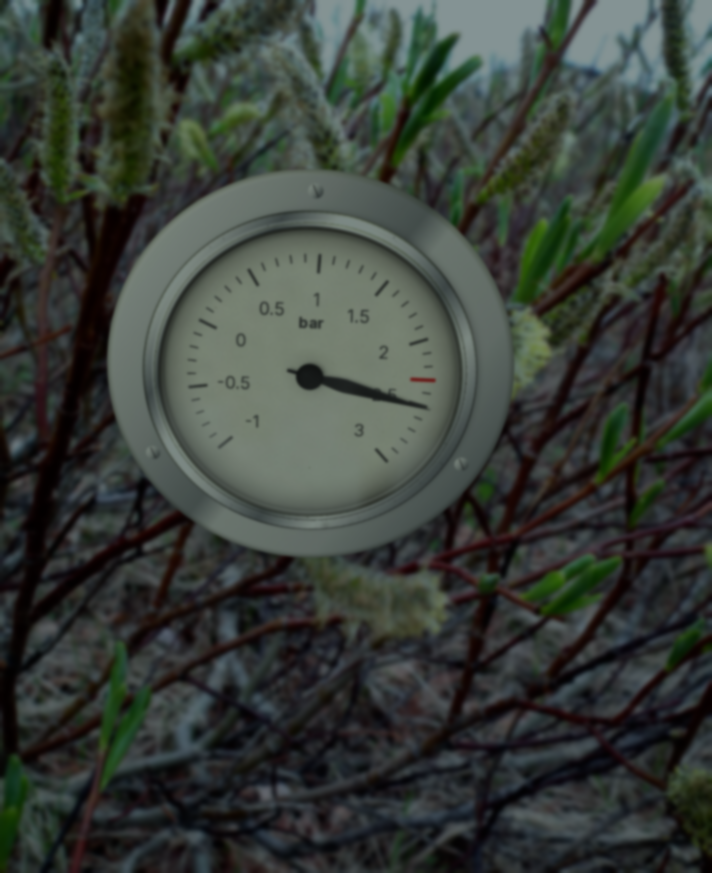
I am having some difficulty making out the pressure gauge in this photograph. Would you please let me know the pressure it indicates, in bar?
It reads 2.5 bar
